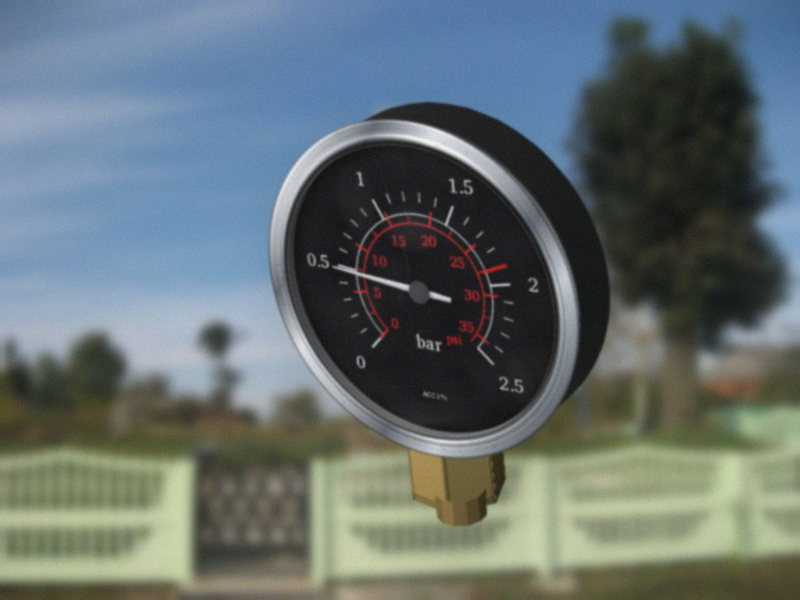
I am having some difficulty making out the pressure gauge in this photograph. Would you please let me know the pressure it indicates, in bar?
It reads 0.5 bar
